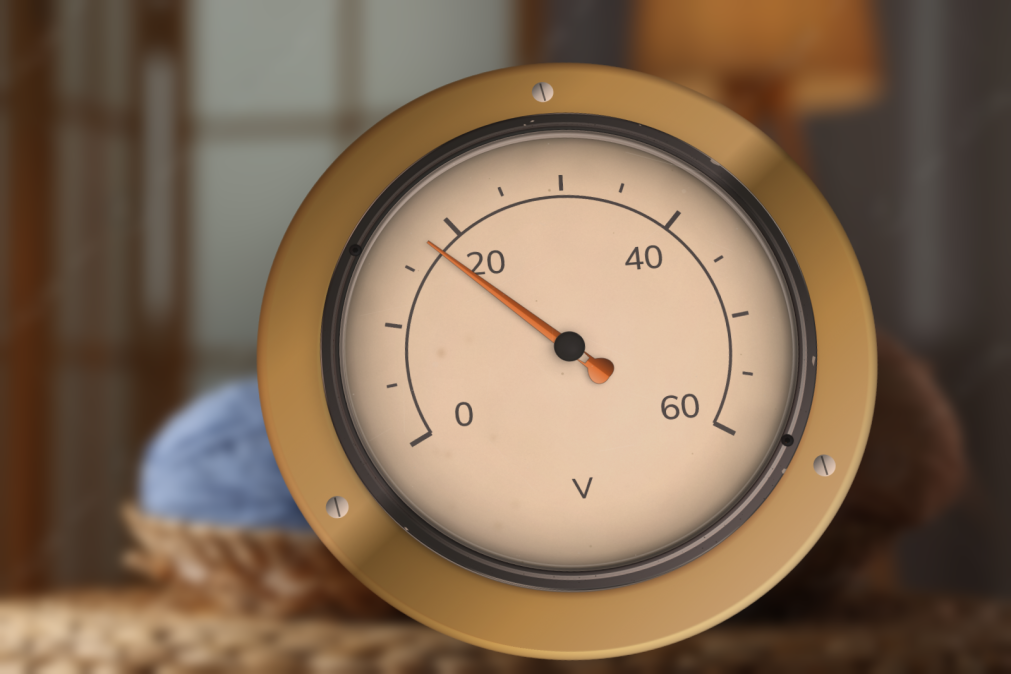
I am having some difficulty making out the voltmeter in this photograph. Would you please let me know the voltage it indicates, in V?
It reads 17.5 V
